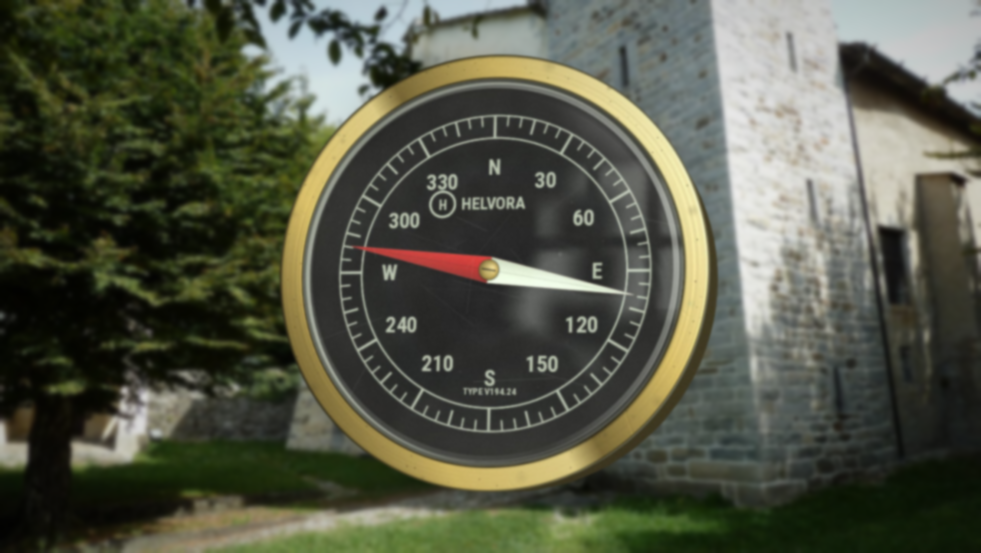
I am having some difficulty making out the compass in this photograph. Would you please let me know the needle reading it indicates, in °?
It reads 280 °
